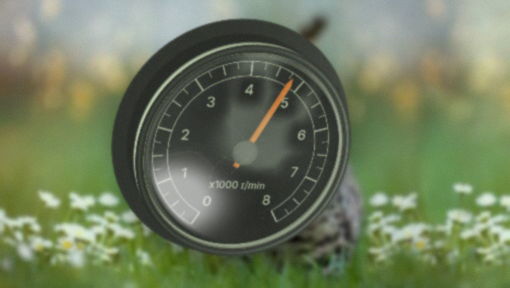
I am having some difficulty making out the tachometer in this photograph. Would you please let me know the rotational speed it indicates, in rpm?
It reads 4750 rpm
